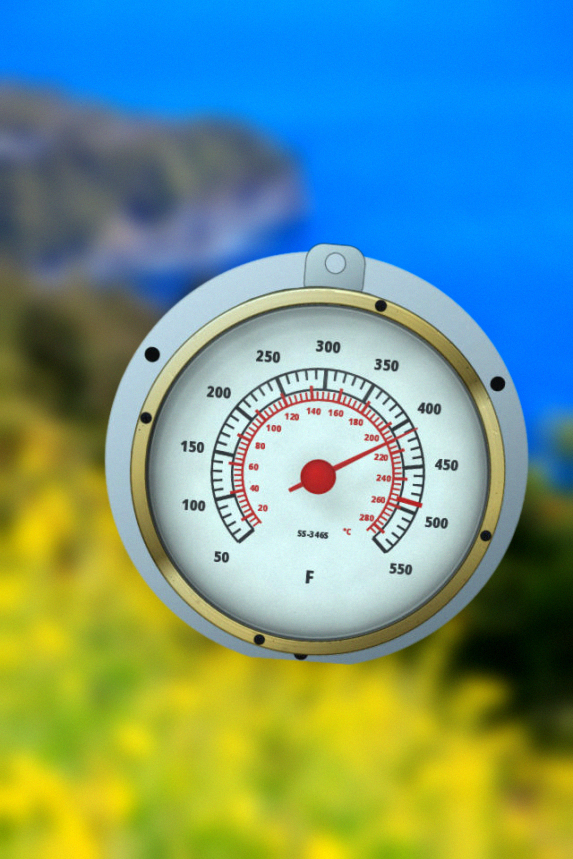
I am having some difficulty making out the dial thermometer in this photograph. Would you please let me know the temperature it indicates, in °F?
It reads 410 °F
